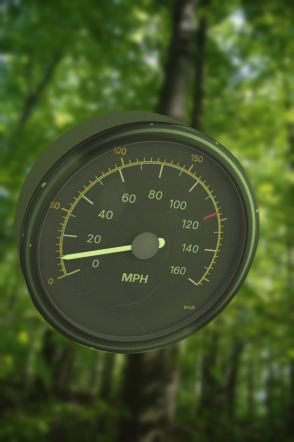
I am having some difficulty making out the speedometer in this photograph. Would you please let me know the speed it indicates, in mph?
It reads 10 mph
